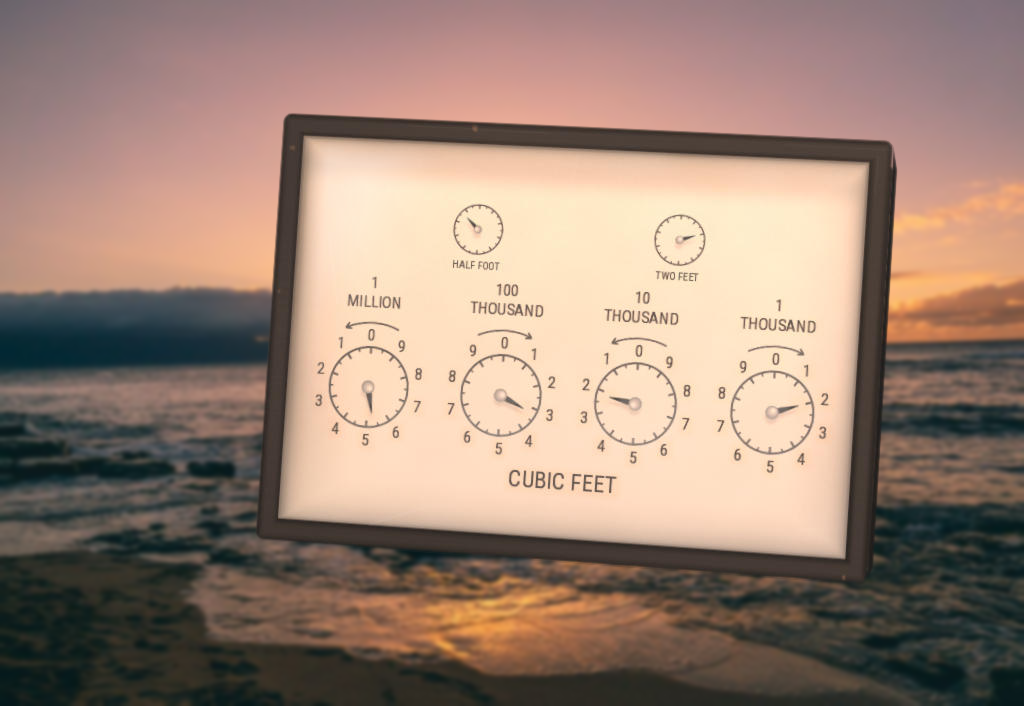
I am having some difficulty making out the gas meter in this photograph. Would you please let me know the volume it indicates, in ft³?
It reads 532200 ft³
